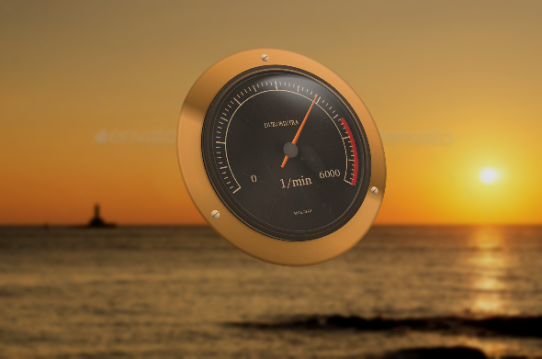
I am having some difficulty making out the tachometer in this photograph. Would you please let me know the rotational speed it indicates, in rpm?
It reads 3900 rpm
